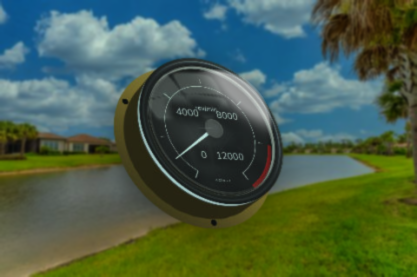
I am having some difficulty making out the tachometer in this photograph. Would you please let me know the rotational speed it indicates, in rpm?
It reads 1000 rpm
